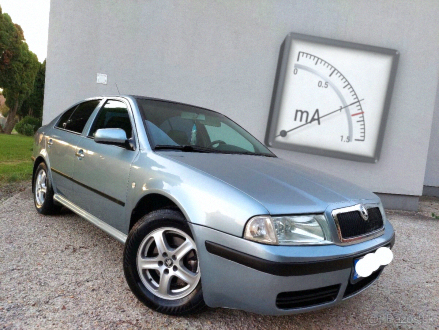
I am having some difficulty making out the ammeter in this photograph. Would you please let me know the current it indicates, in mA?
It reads 1 mA
